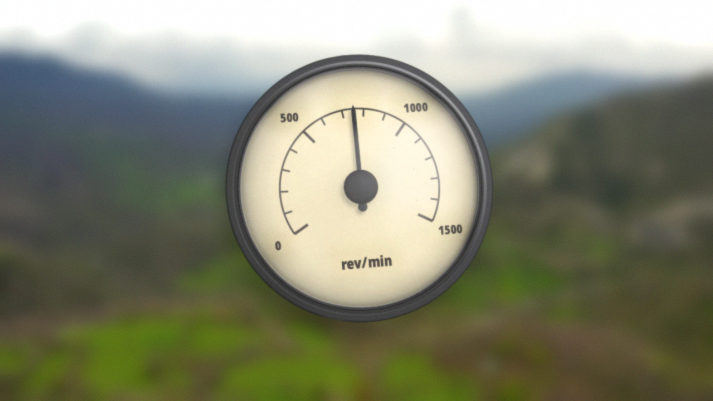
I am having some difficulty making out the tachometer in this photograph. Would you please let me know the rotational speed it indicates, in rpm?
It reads 750 rpm
